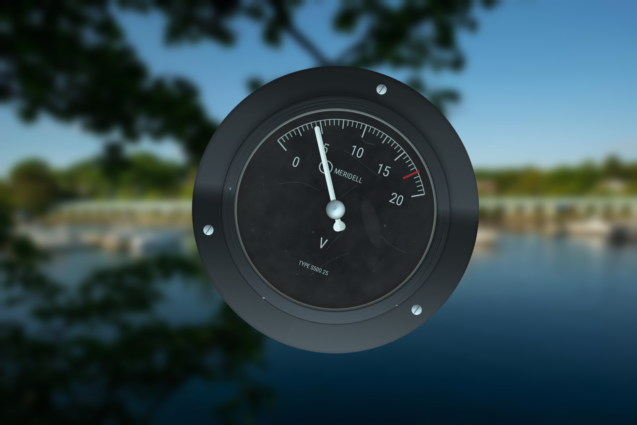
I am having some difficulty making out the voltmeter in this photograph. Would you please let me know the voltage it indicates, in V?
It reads 4.5 V
